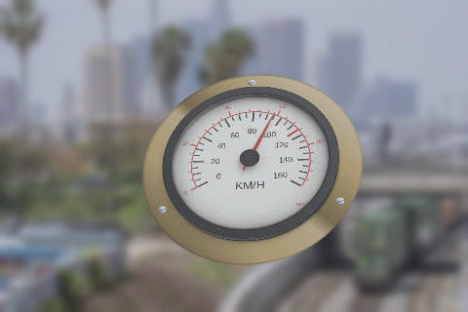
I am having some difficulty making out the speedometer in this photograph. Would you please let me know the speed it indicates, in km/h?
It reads 95 km/h
